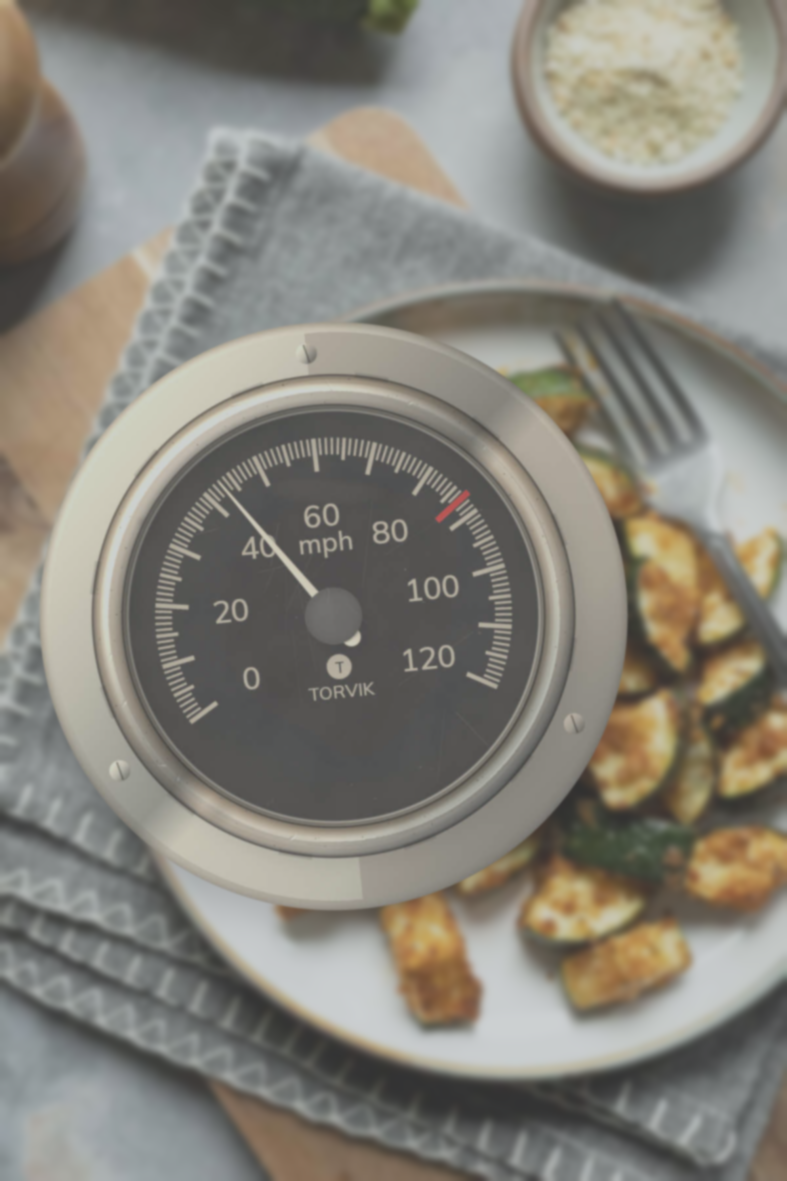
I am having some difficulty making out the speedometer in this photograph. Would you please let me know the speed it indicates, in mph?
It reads 43 mph
